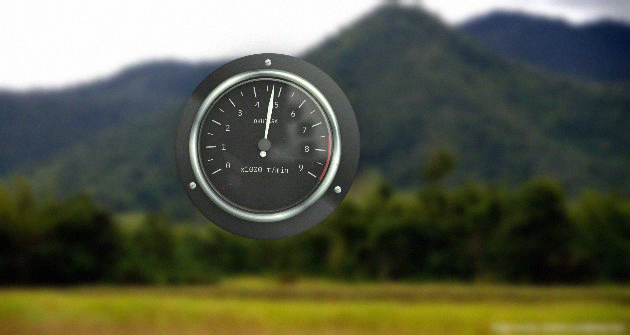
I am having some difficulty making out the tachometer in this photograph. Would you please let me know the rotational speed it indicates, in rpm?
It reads 4750 rpm
